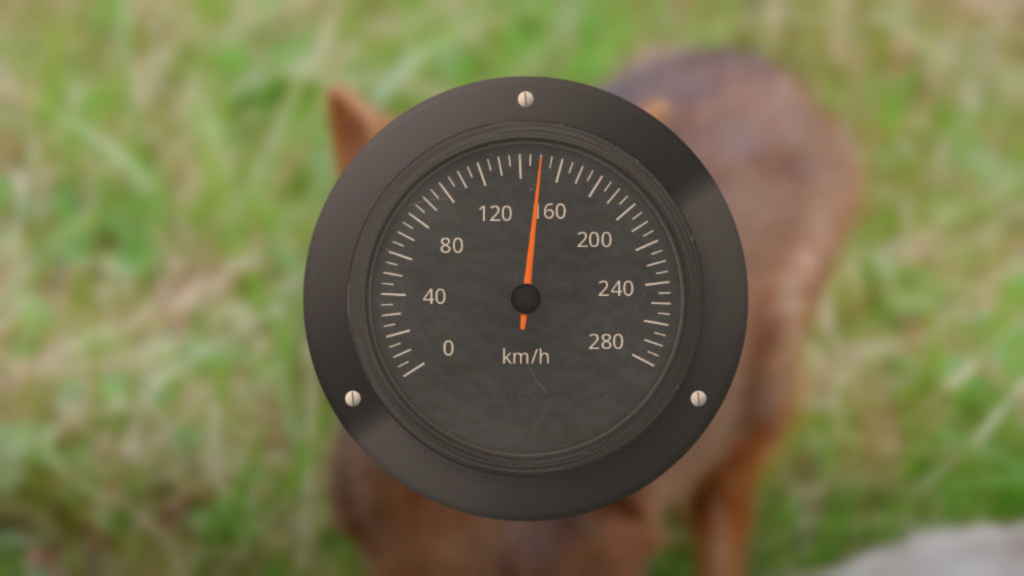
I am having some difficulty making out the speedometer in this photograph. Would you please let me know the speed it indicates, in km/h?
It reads 150 km/h
